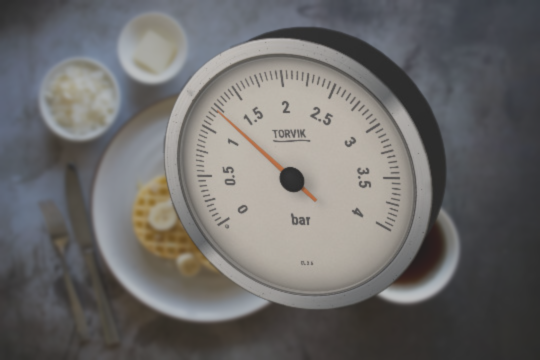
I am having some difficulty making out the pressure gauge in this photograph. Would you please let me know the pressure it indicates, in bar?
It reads 1.25 bar
